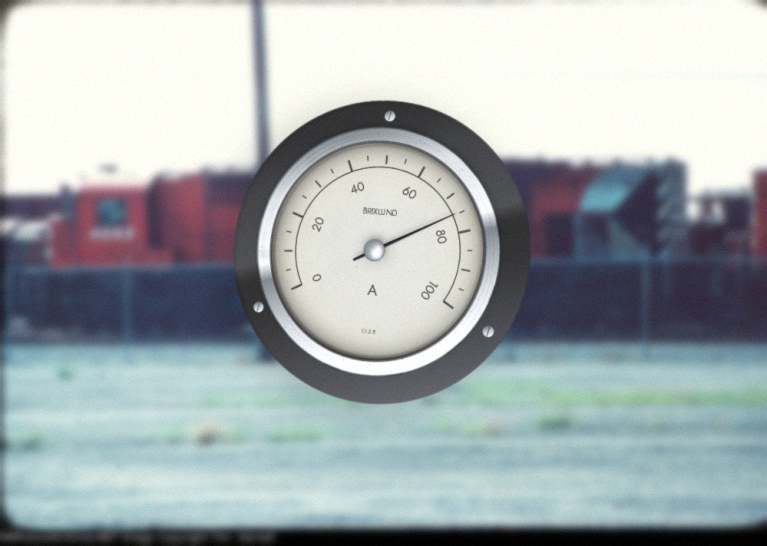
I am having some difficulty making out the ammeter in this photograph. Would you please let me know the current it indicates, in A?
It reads 75 A
